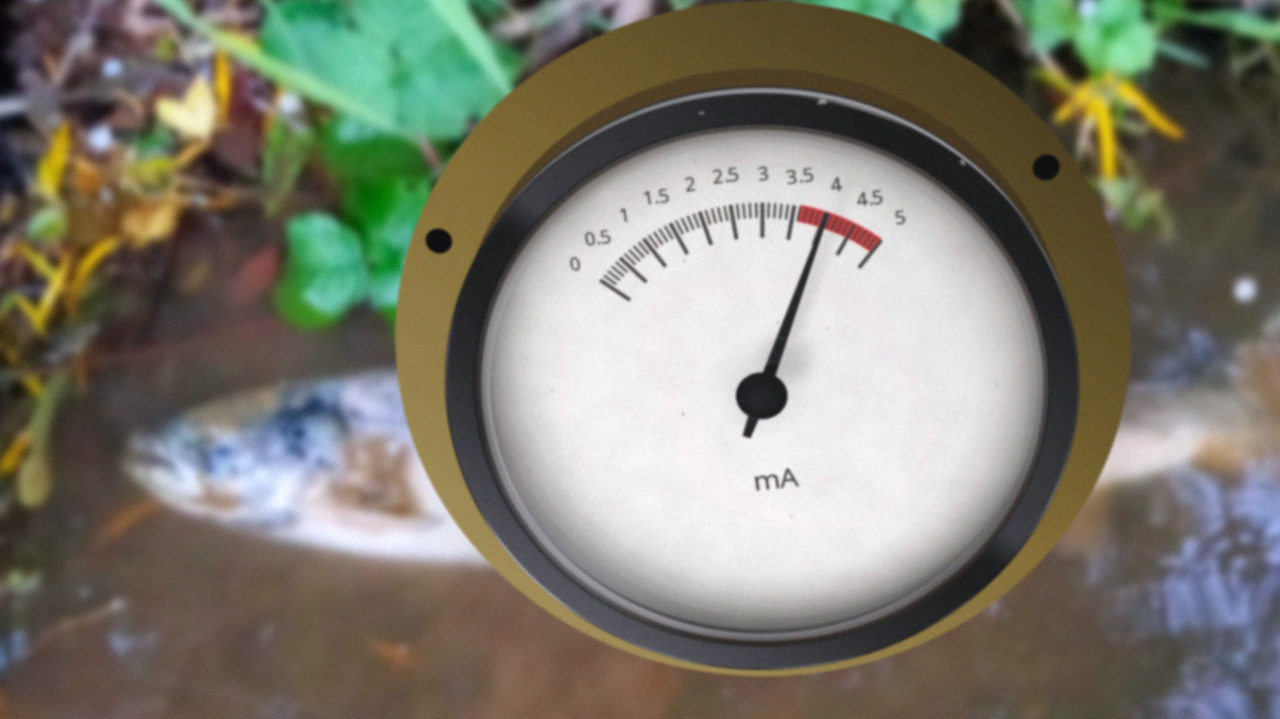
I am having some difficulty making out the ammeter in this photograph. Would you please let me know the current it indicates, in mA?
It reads 4 mA
